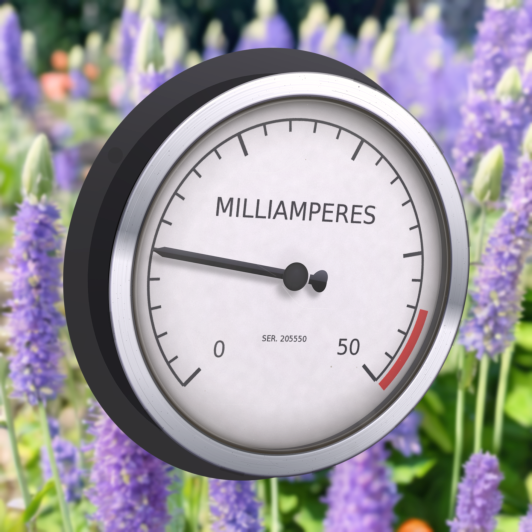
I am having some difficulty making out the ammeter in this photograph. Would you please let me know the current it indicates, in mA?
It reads 10 mA
